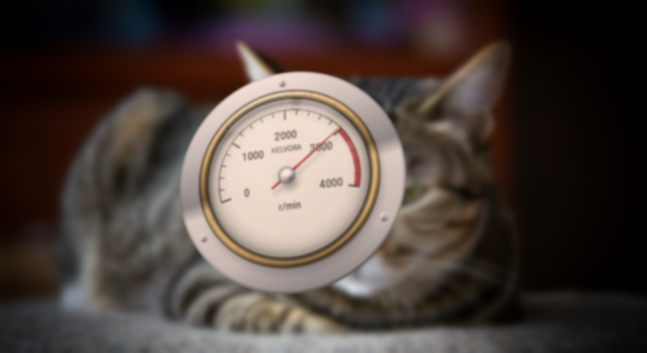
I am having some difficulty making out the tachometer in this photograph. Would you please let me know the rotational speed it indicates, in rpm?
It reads 3000 rpm
